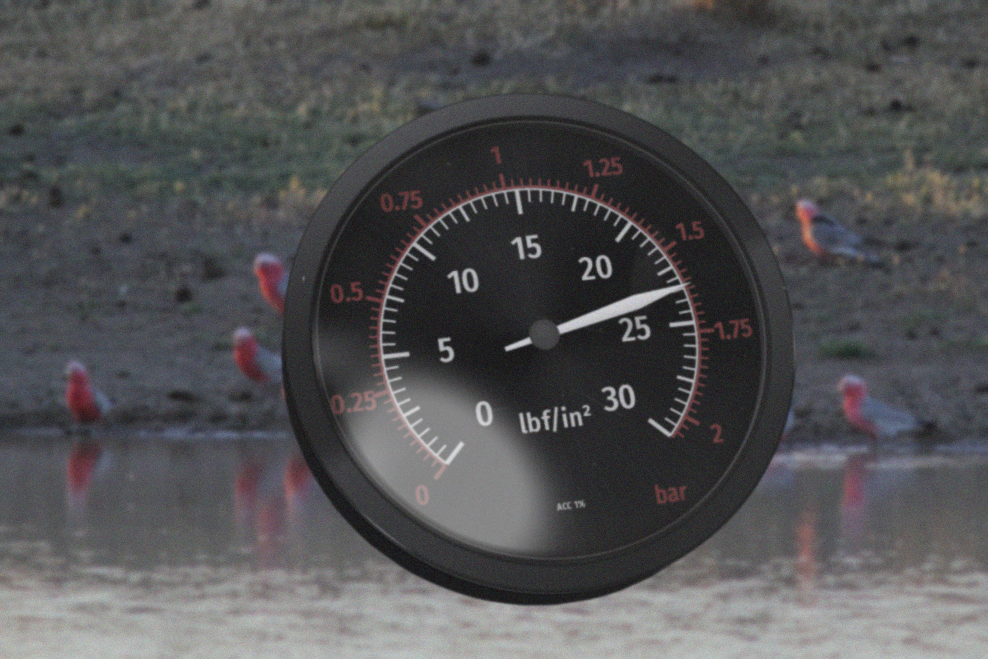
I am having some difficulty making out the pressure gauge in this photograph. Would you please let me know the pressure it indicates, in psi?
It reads 23.5 psi
